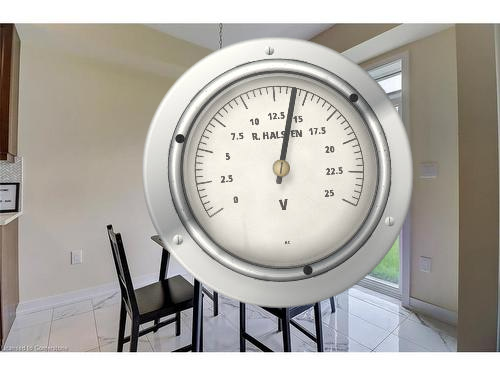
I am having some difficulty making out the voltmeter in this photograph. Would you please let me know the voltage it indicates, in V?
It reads 14 V
